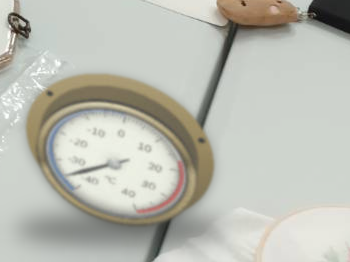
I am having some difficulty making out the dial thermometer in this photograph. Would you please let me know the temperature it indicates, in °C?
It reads -35 °C
